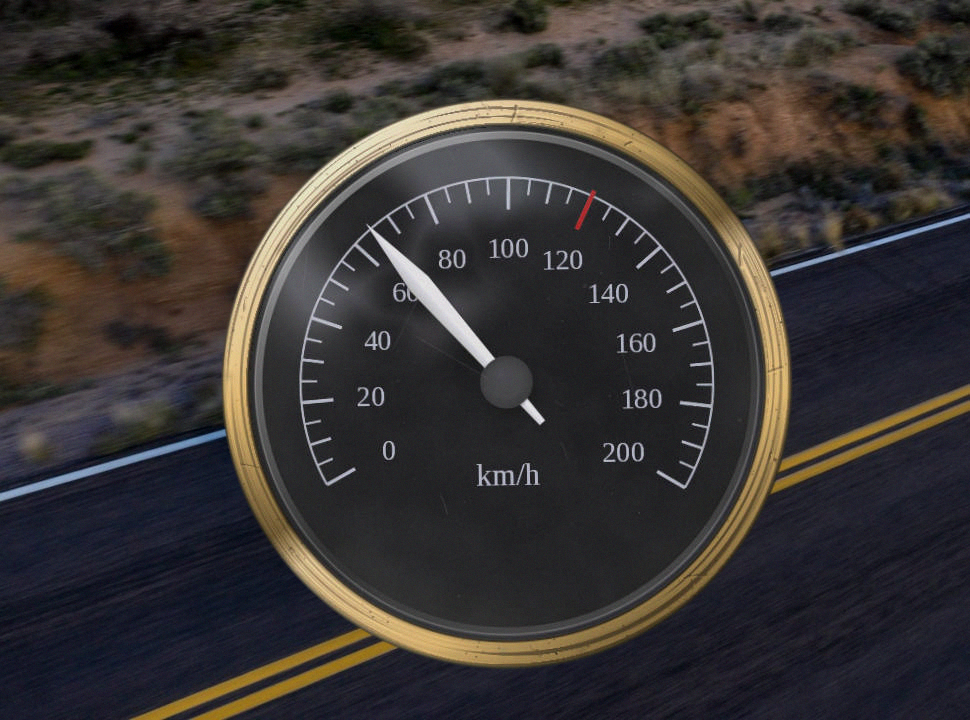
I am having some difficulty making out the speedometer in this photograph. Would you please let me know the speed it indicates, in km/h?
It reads 65 km/h
